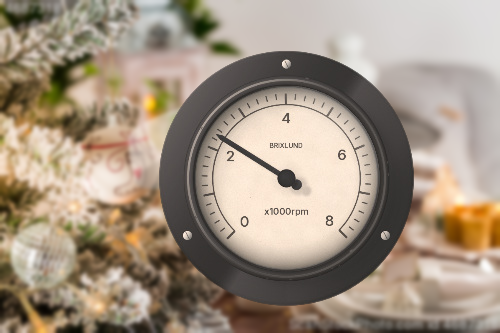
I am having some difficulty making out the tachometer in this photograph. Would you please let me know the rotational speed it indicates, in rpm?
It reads 2300 rpm
